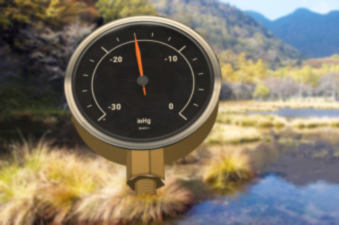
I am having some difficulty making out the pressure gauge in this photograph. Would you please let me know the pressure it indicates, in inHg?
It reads -16 inHg
